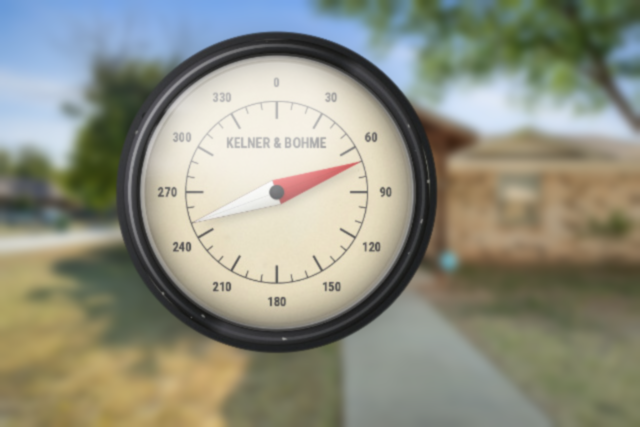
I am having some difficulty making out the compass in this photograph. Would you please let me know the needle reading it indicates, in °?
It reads 70 °
